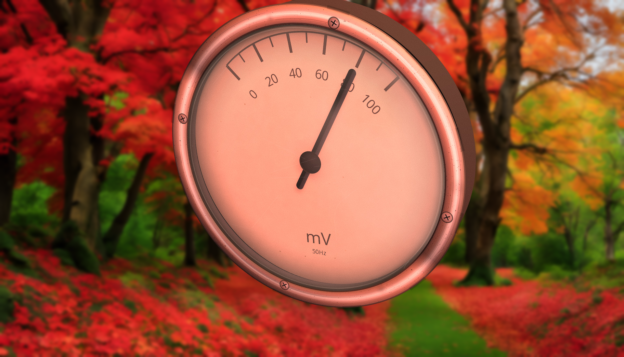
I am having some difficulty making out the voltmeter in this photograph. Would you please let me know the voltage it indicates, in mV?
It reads 80 mV
